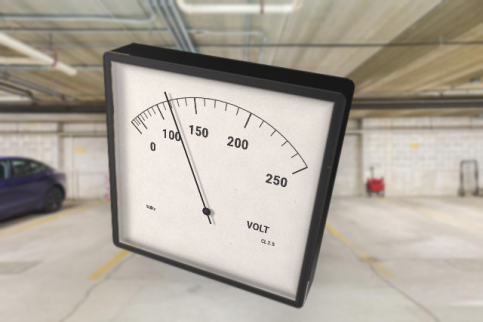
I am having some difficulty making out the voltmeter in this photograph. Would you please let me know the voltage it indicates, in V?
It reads 120 V
